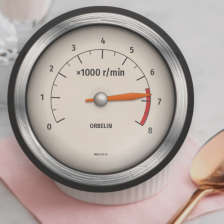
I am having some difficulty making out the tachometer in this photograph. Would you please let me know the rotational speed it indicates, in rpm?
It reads 6750 rpm
